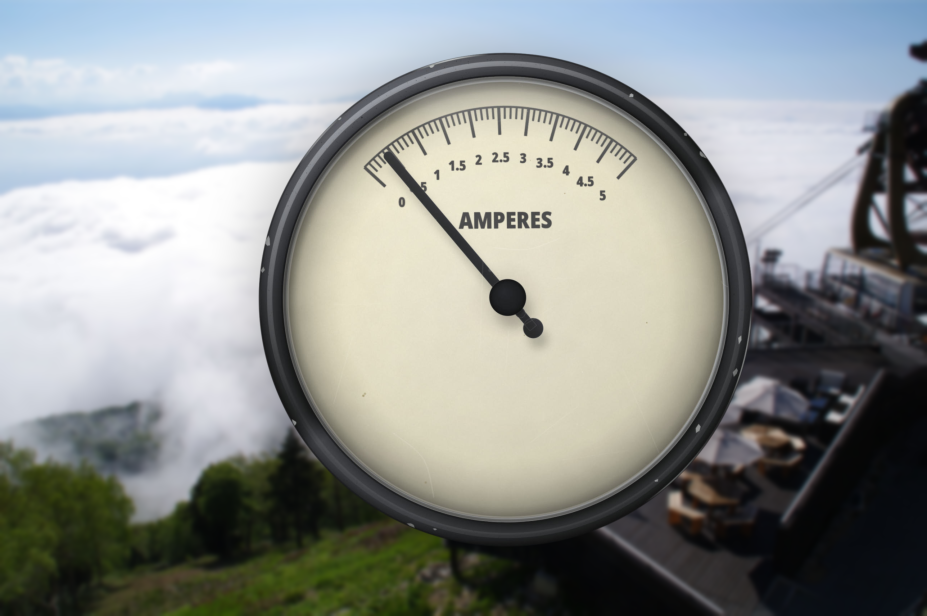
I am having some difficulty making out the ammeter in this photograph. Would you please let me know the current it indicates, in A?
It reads 0.4 A
